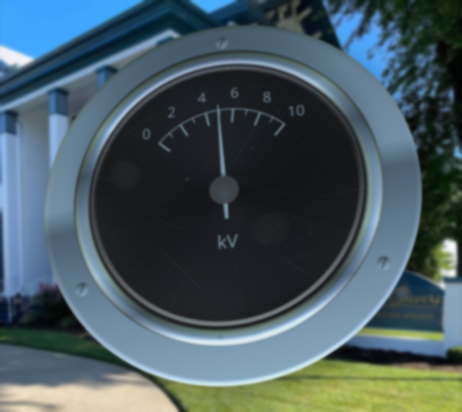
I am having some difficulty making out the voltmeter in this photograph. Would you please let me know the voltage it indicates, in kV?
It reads 5 kV
